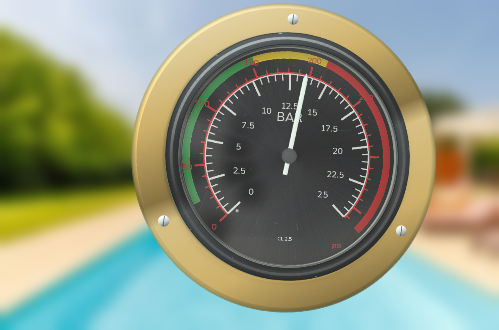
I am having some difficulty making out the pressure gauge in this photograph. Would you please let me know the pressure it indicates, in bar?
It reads 13.5 bar
